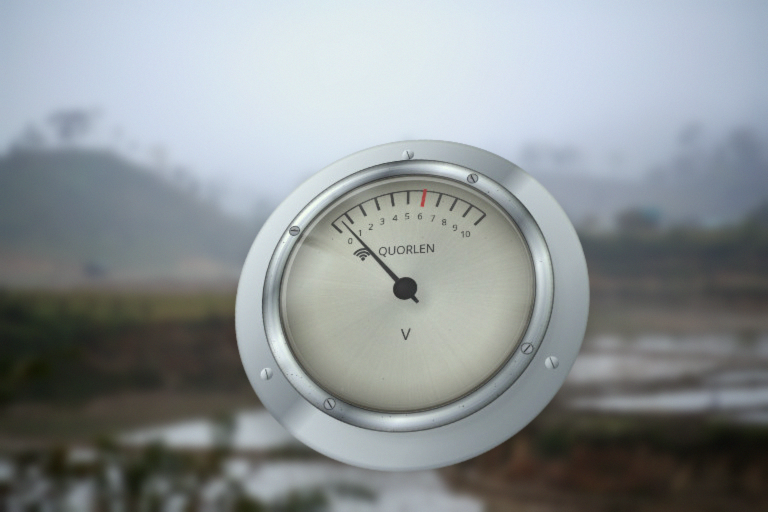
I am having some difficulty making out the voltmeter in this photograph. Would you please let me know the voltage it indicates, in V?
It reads 0.5 V
